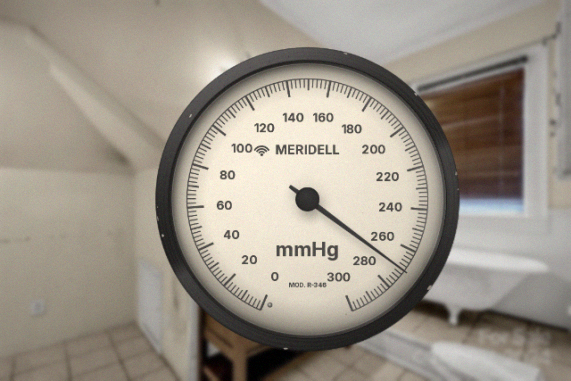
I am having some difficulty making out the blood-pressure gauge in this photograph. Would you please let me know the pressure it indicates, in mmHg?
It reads 270 mmHg
